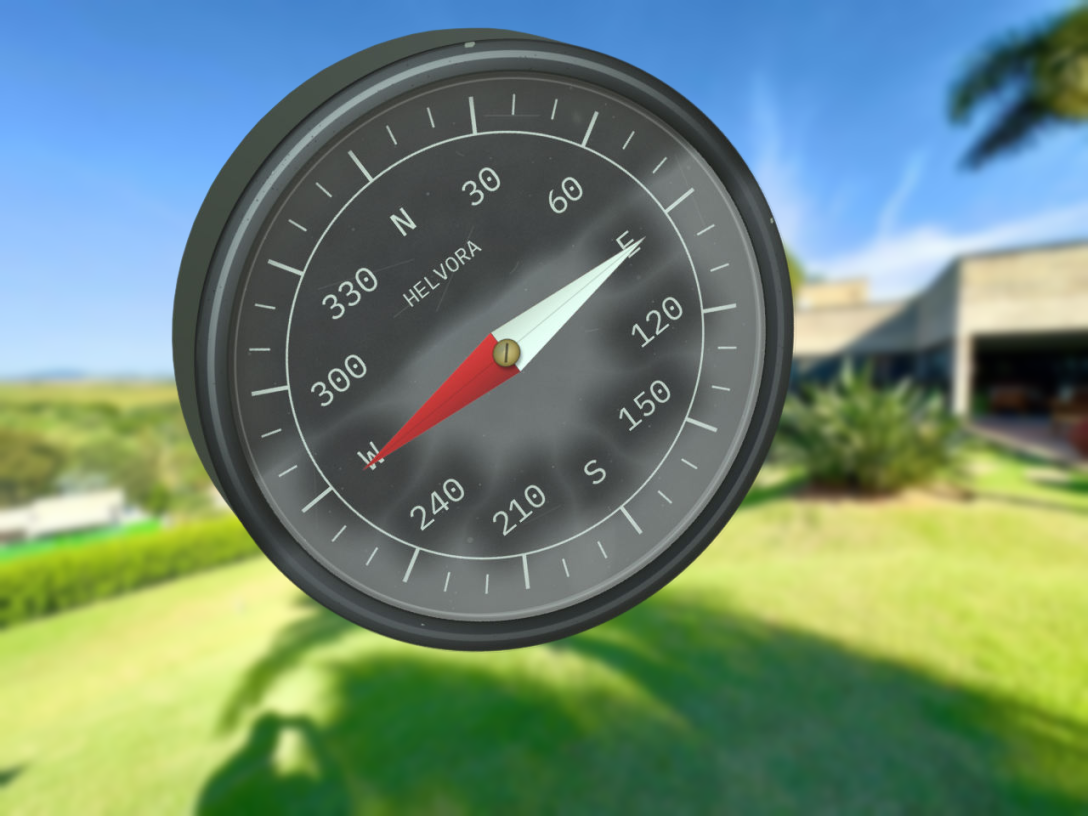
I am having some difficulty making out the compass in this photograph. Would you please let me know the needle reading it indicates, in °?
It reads 270 °
